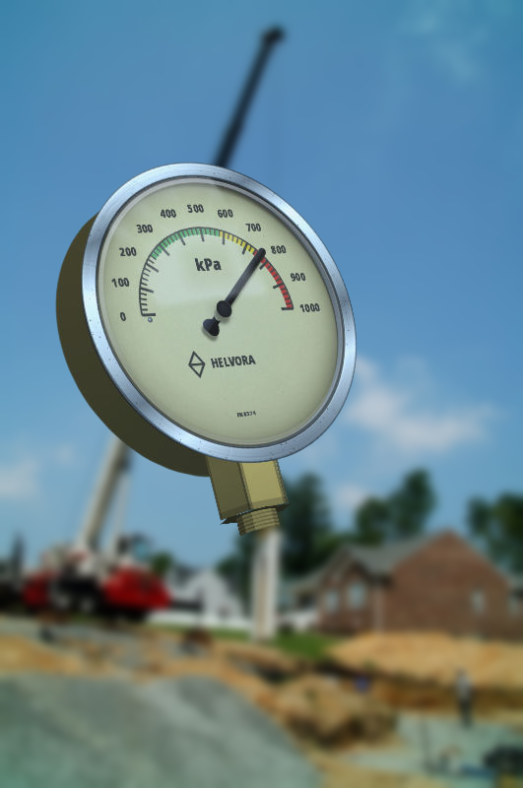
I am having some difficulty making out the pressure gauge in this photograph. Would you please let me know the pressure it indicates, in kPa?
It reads 760 kPa
